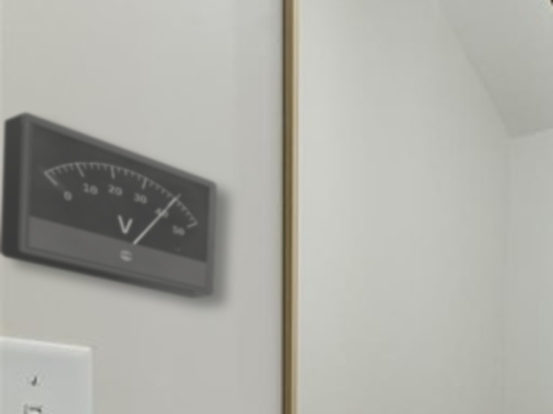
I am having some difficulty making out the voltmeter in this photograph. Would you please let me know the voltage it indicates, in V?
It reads 40 V
